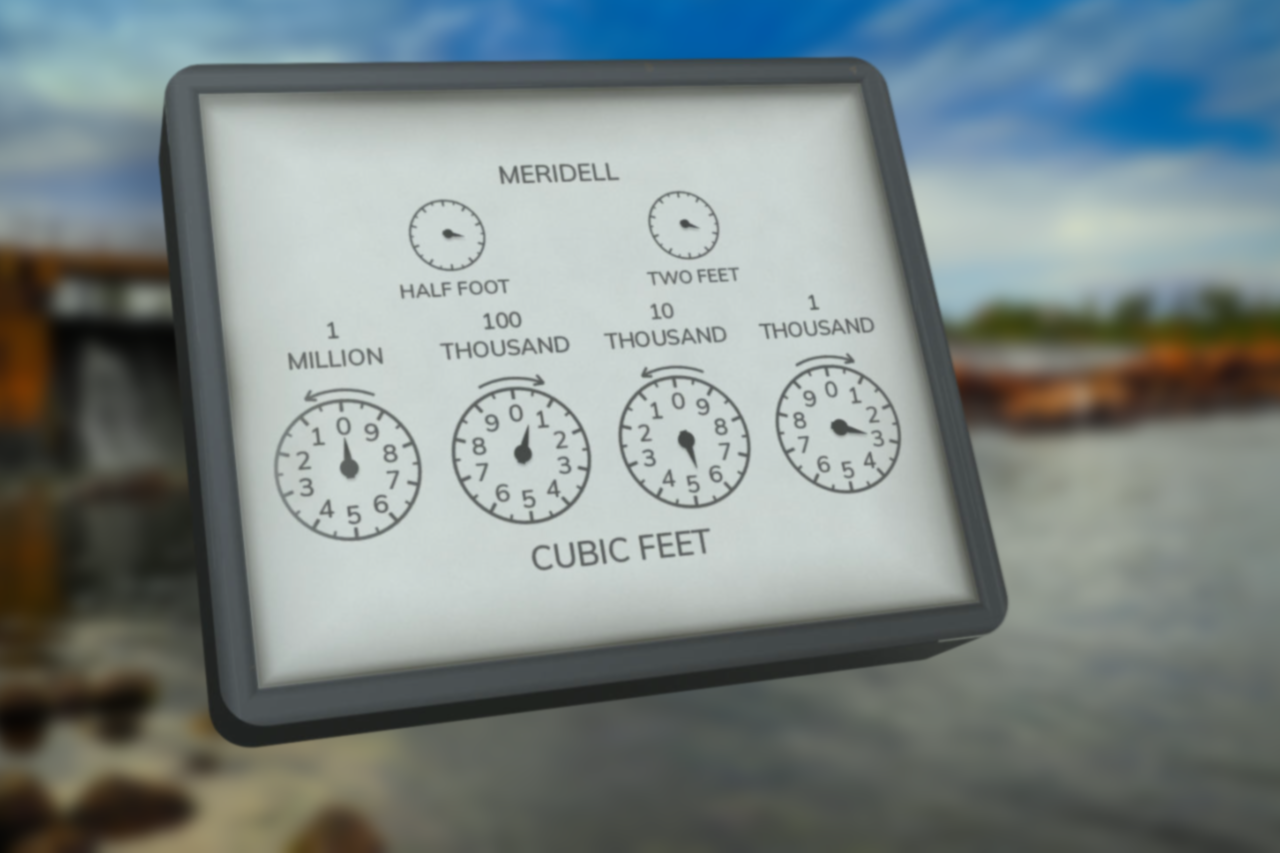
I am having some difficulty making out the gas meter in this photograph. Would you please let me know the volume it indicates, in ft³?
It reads 5300 ft³
